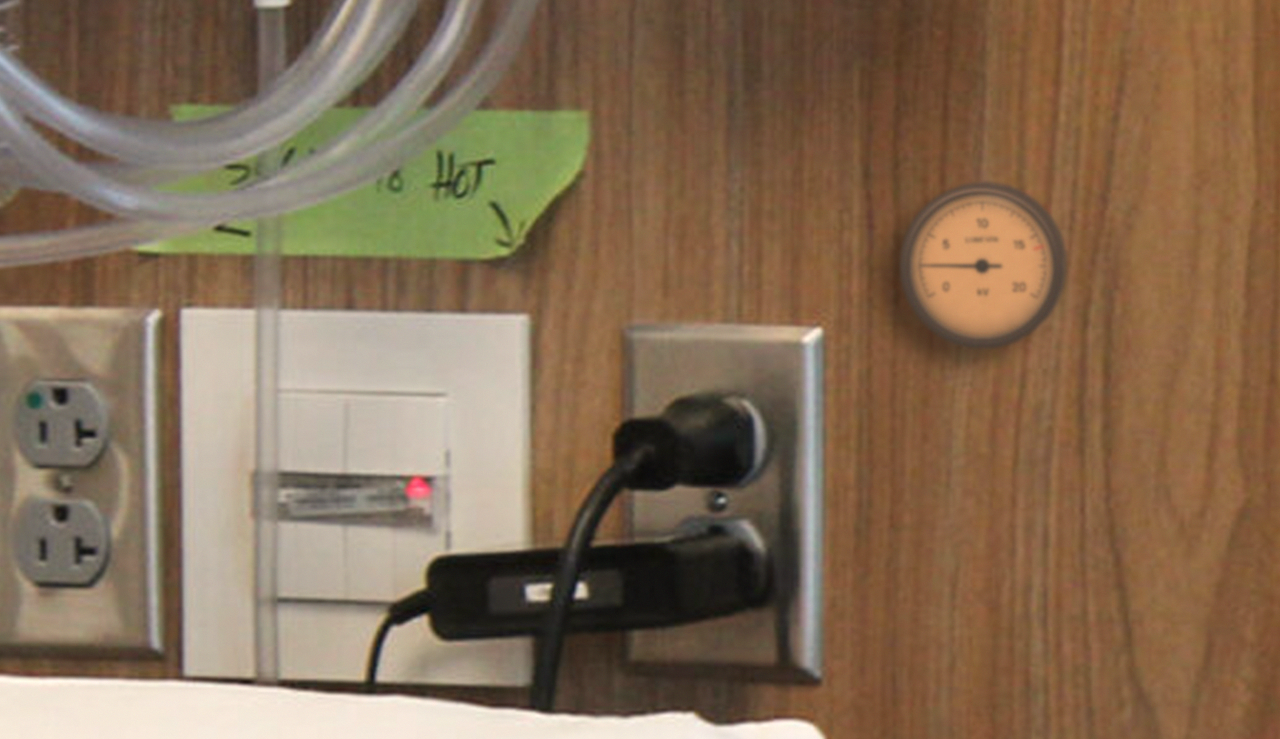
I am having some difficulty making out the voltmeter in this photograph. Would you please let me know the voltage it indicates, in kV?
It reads 2.5 kV
